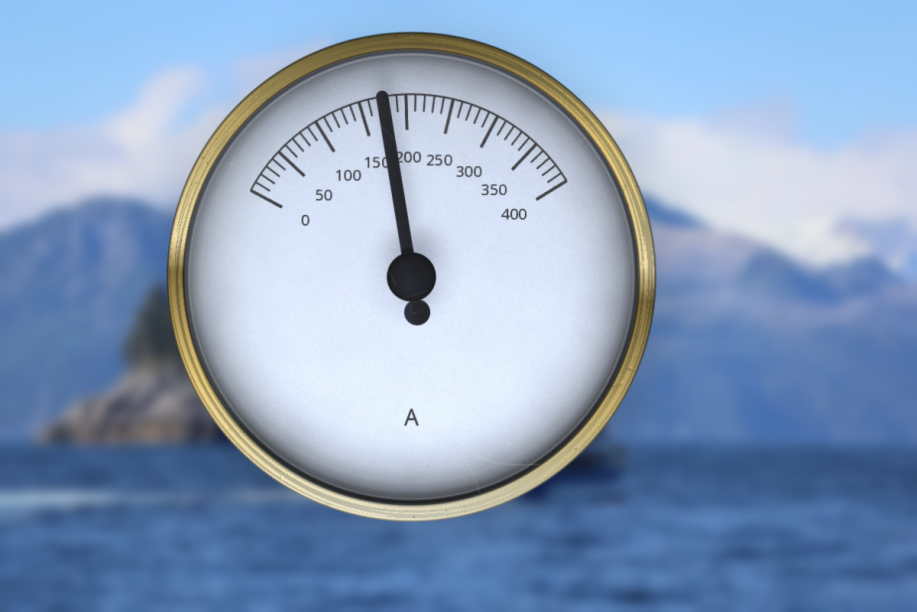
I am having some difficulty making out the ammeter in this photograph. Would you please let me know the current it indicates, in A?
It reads 175 A
